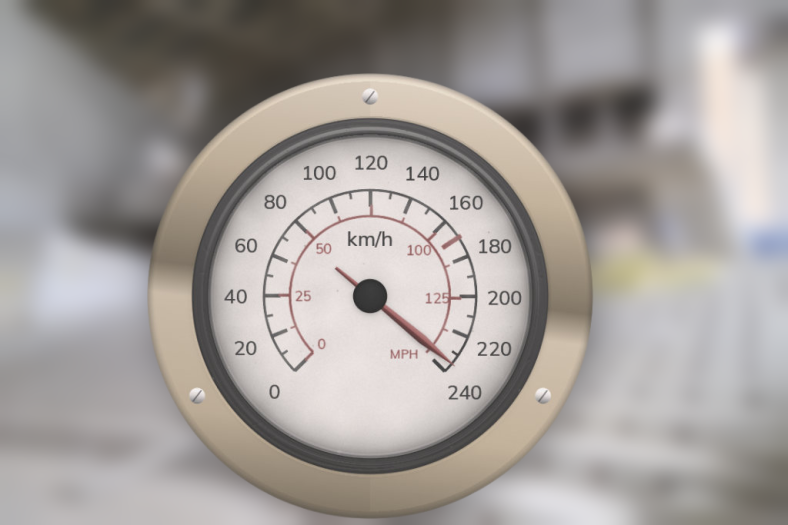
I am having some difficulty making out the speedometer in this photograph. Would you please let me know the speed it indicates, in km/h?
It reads 235 km/h
